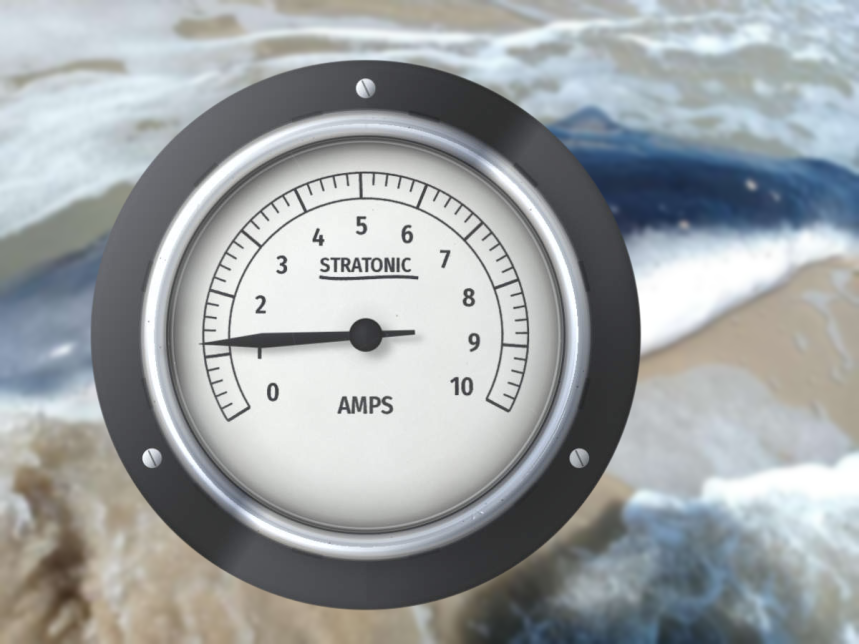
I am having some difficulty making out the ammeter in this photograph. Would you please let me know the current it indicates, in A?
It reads 1.2 A
